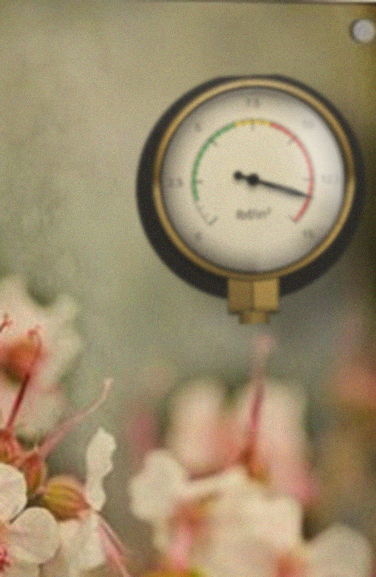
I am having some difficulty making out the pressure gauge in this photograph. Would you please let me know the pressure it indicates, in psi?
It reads 13.5 psi
